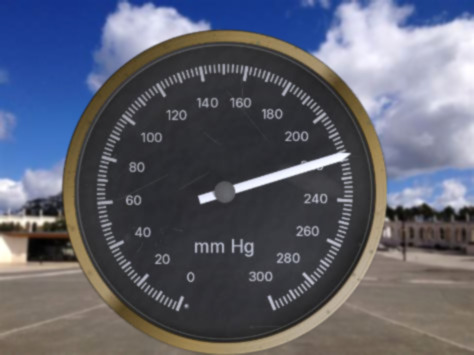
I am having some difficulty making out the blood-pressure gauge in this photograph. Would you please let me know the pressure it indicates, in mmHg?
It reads 220 mmHg
